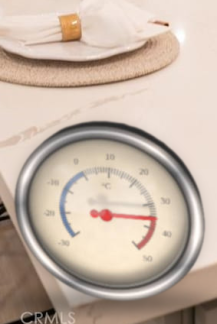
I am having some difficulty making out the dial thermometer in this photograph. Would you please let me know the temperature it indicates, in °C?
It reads 35 °C
